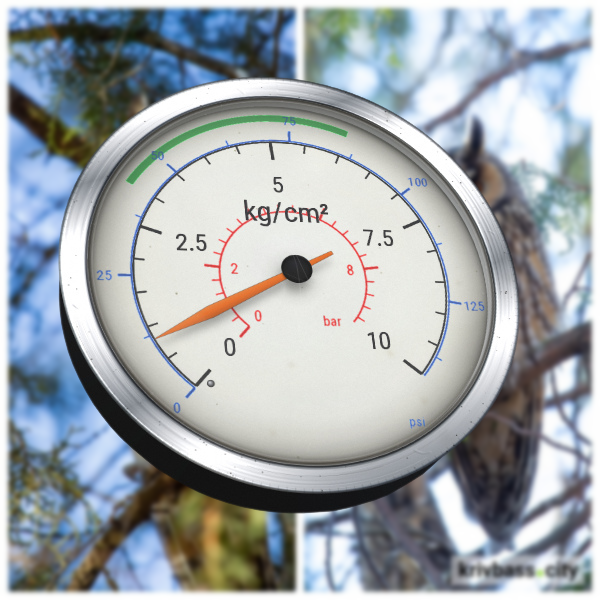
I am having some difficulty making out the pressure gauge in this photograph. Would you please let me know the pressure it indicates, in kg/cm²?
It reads 0.75 kg/cm²
